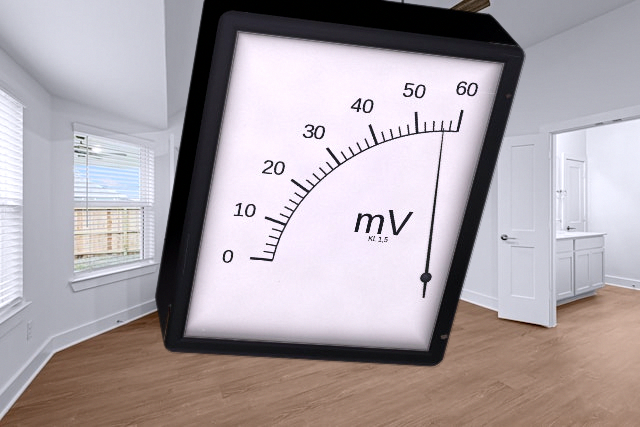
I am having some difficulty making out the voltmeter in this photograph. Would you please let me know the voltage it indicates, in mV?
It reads 56 mV
